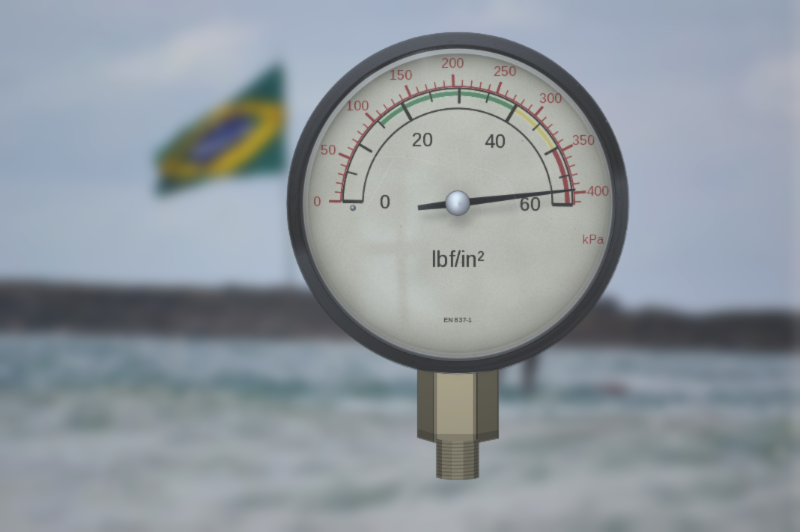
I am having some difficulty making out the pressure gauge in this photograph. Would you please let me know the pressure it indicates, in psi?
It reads 57.5 psi
